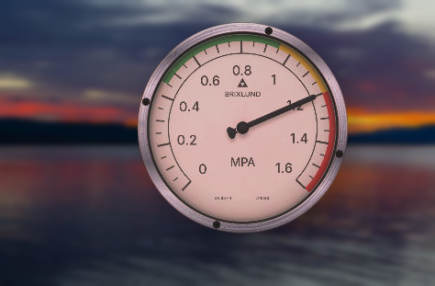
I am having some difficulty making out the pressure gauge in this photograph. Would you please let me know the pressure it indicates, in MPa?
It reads 1.2 MPa
